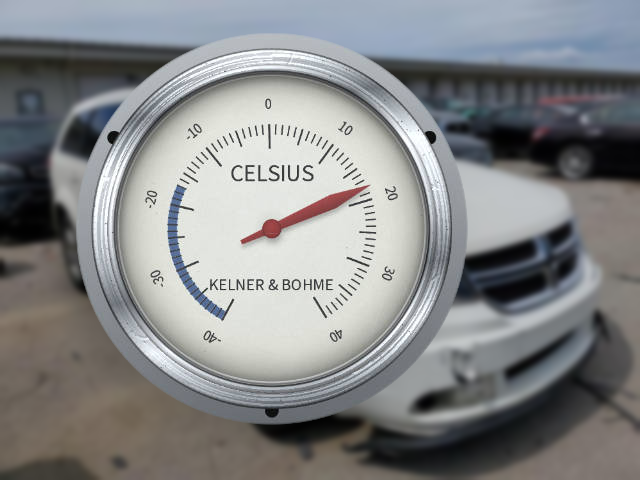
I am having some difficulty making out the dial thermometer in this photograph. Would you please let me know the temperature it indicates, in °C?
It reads 18 °C
